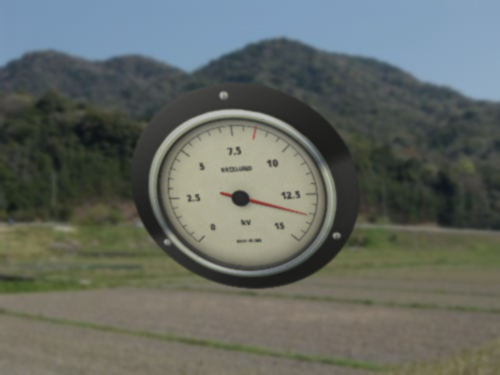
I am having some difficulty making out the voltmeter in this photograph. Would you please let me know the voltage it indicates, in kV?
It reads 13.5 kV
